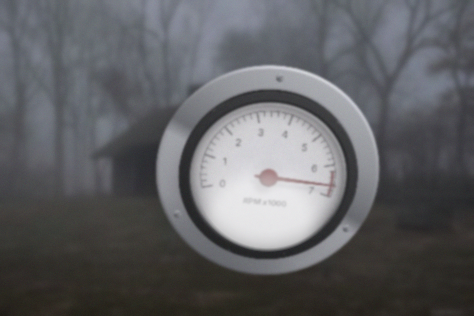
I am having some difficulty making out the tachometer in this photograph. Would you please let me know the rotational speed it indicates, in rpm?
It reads 6600 rpm
